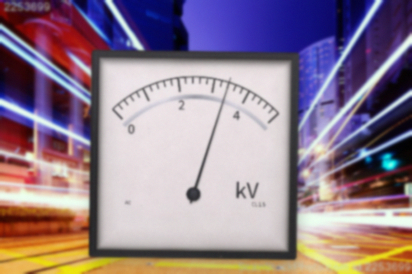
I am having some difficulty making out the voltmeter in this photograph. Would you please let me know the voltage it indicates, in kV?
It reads 3.4 kV
